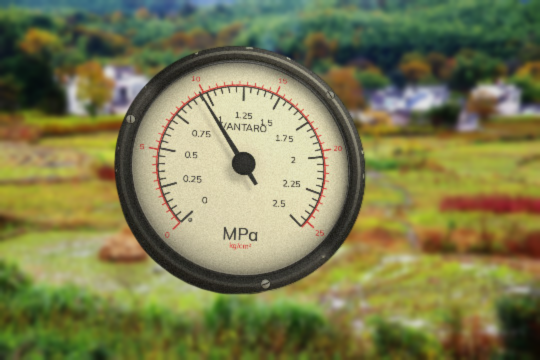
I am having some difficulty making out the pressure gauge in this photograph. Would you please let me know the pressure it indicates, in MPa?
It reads 0.95 MPa
